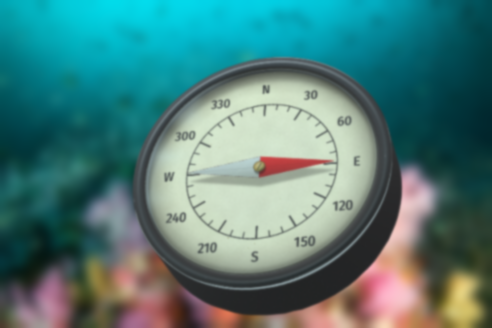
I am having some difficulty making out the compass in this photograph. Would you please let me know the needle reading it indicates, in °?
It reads 90 °
